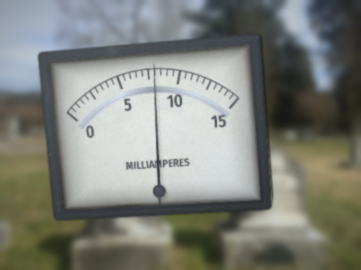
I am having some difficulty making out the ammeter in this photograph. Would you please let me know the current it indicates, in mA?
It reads 8 mA
